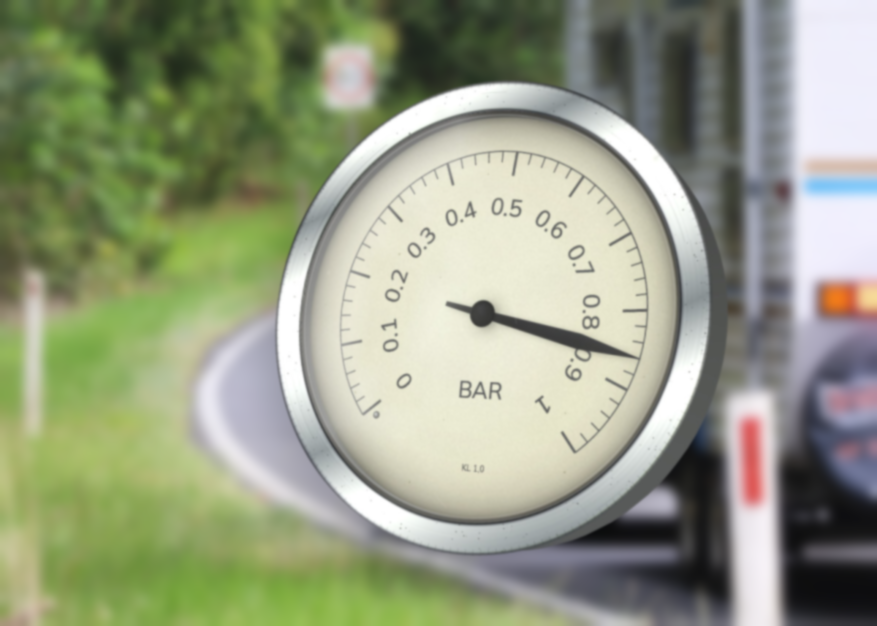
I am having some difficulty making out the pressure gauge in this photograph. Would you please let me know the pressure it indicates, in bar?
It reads 0.86 bar
